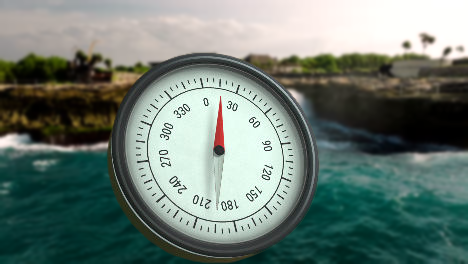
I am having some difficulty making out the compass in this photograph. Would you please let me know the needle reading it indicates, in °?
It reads 15 °
